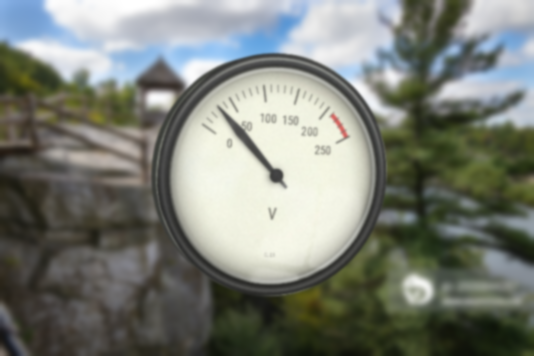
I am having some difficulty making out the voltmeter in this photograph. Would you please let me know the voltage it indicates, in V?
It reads 30 V
